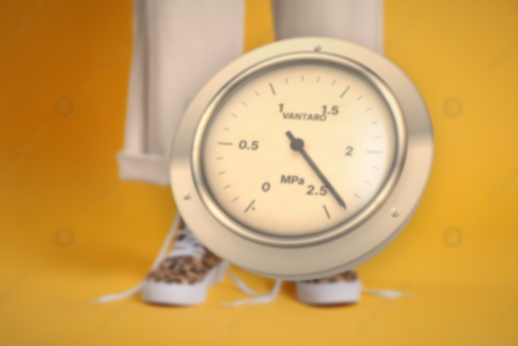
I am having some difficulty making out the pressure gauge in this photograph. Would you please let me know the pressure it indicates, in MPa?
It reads 2.4 MPa
